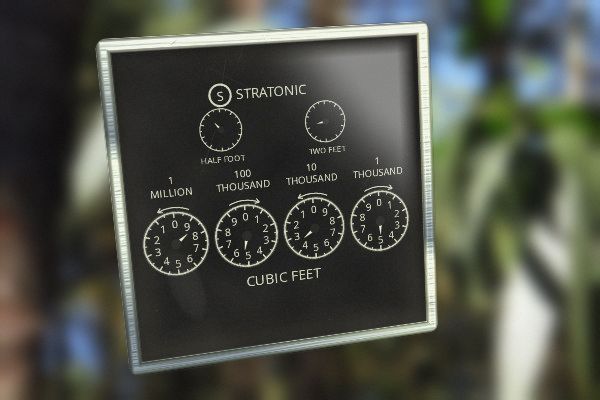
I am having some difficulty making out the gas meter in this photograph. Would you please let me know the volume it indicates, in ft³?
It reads 853500 ft³
